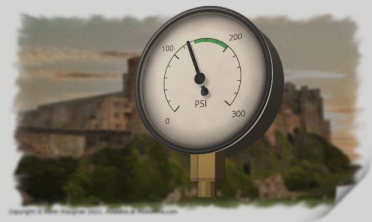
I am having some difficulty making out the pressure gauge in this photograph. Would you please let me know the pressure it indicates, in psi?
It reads 130 psi
